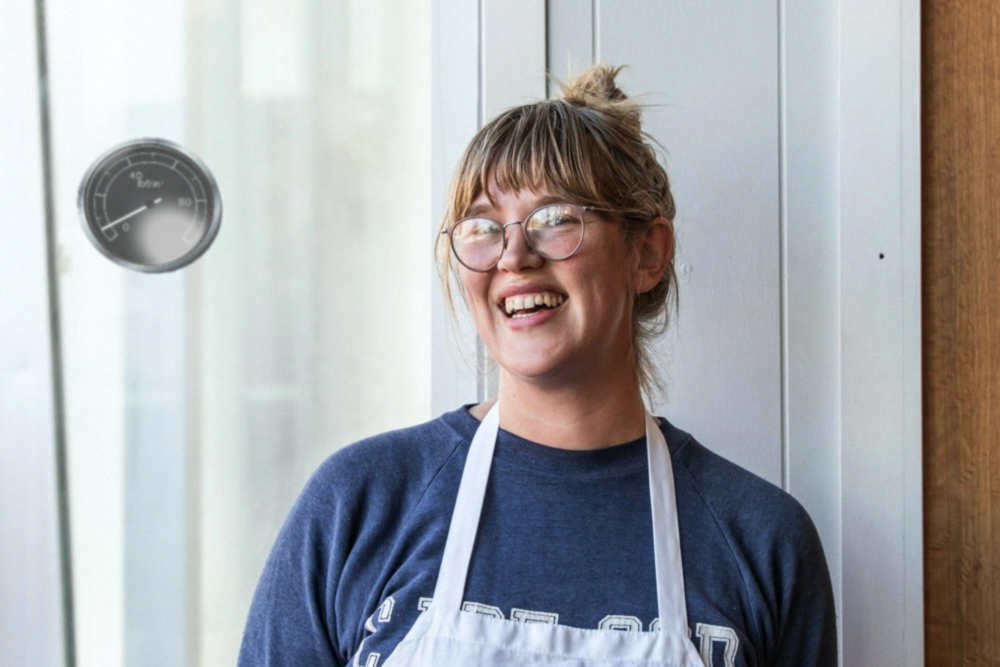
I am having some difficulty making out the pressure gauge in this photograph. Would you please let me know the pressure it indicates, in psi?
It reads 5 psi
